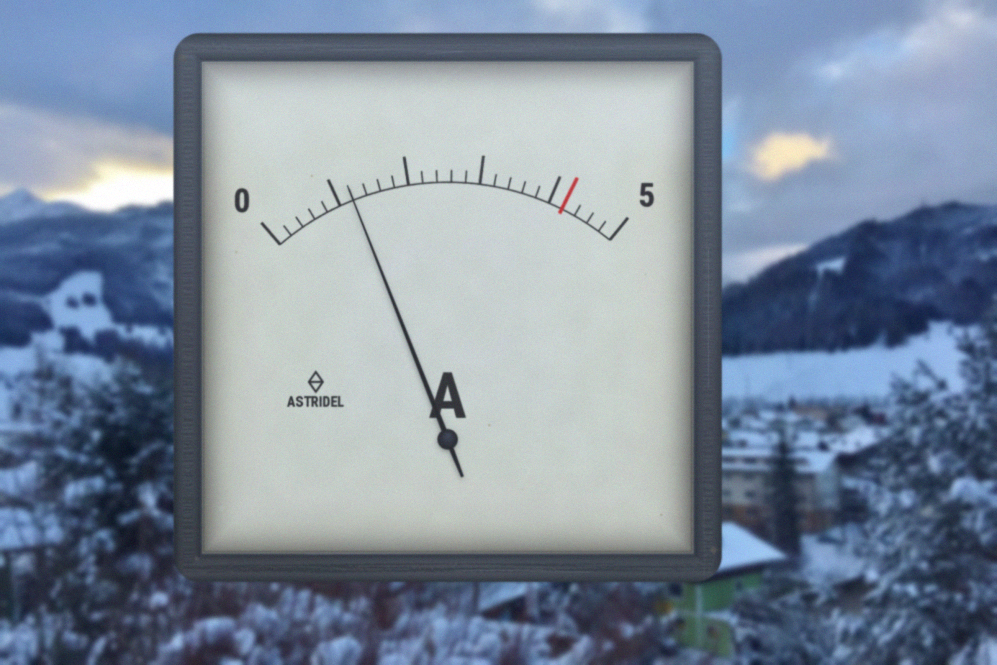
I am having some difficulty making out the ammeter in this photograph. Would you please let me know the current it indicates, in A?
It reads 1.2 A
